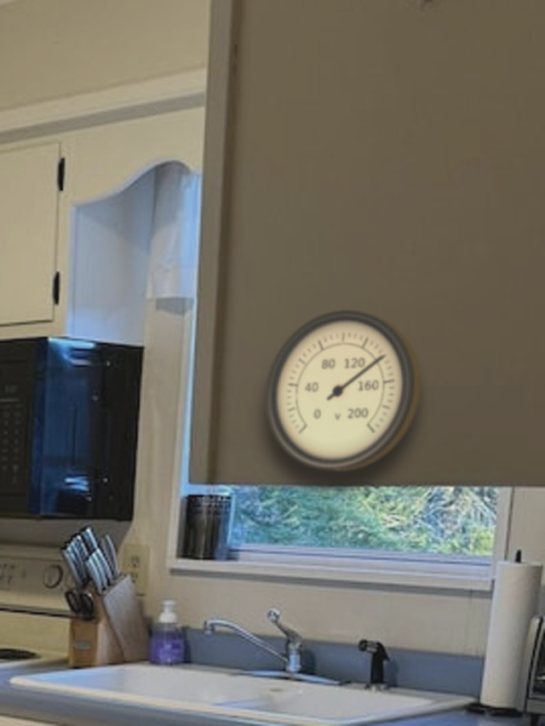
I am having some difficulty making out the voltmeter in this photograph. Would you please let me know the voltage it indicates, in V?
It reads 140 V
